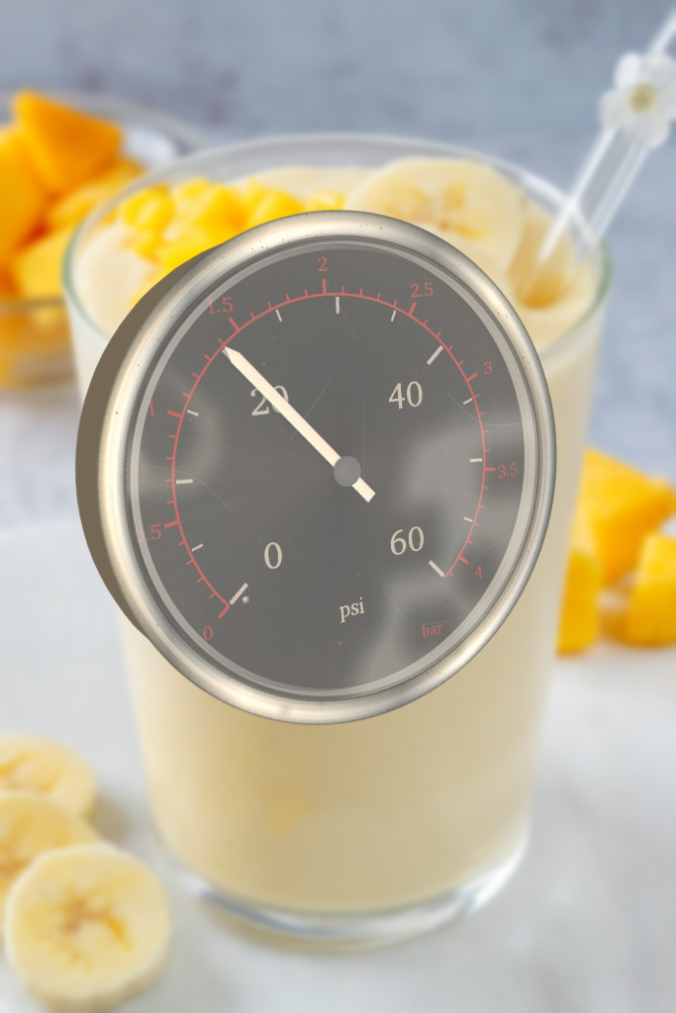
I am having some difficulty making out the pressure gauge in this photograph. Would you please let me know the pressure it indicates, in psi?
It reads 20 psi
